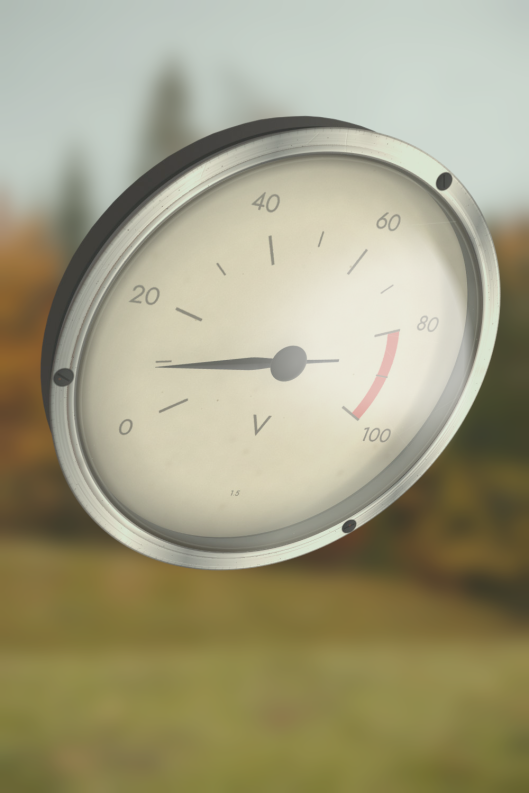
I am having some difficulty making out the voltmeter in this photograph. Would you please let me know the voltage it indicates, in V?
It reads 10 V
